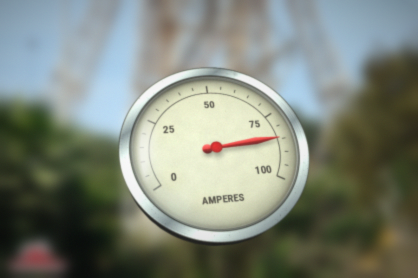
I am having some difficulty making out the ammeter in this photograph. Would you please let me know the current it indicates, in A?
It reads 85 A
